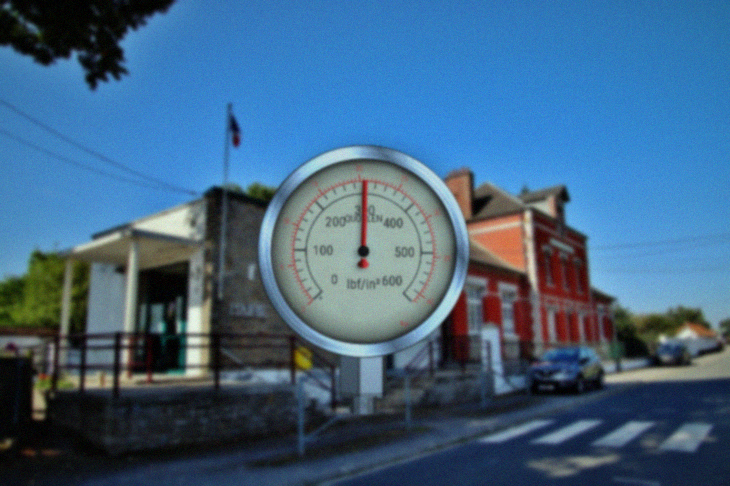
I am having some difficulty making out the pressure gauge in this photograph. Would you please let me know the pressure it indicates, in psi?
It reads 300 psi
